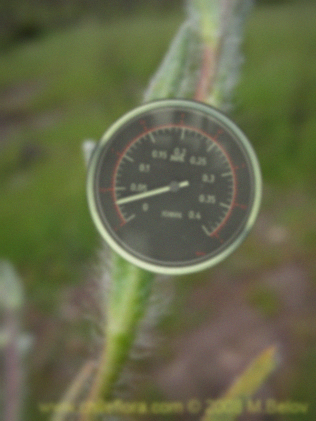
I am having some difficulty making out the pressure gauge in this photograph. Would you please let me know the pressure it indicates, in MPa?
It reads 0.03 MPa
